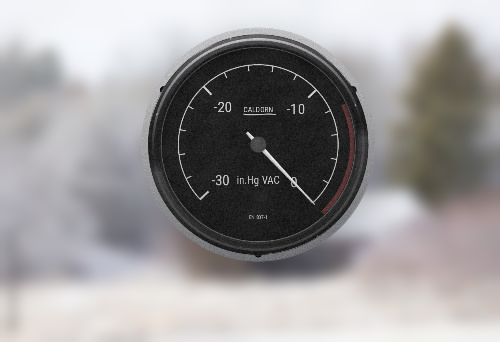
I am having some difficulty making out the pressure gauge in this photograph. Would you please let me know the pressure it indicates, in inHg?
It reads 0 inHg
